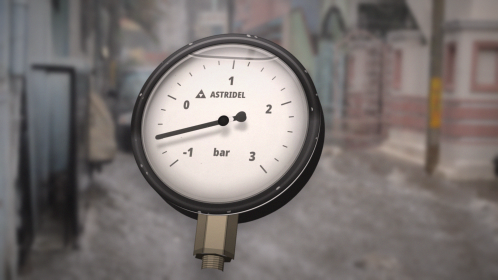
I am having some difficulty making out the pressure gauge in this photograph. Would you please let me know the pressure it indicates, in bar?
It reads -0.6 bar
